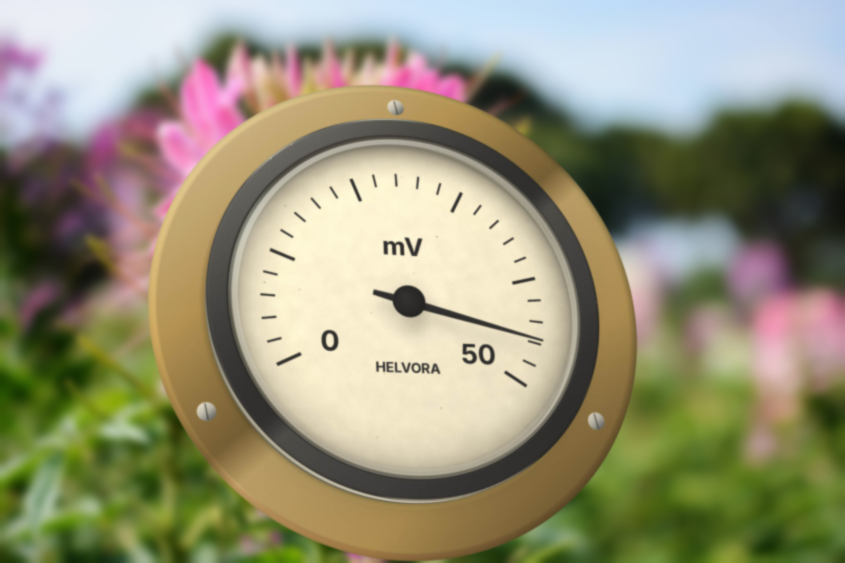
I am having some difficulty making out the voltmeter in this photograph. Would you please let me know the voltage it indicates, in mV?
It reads 46 mV
